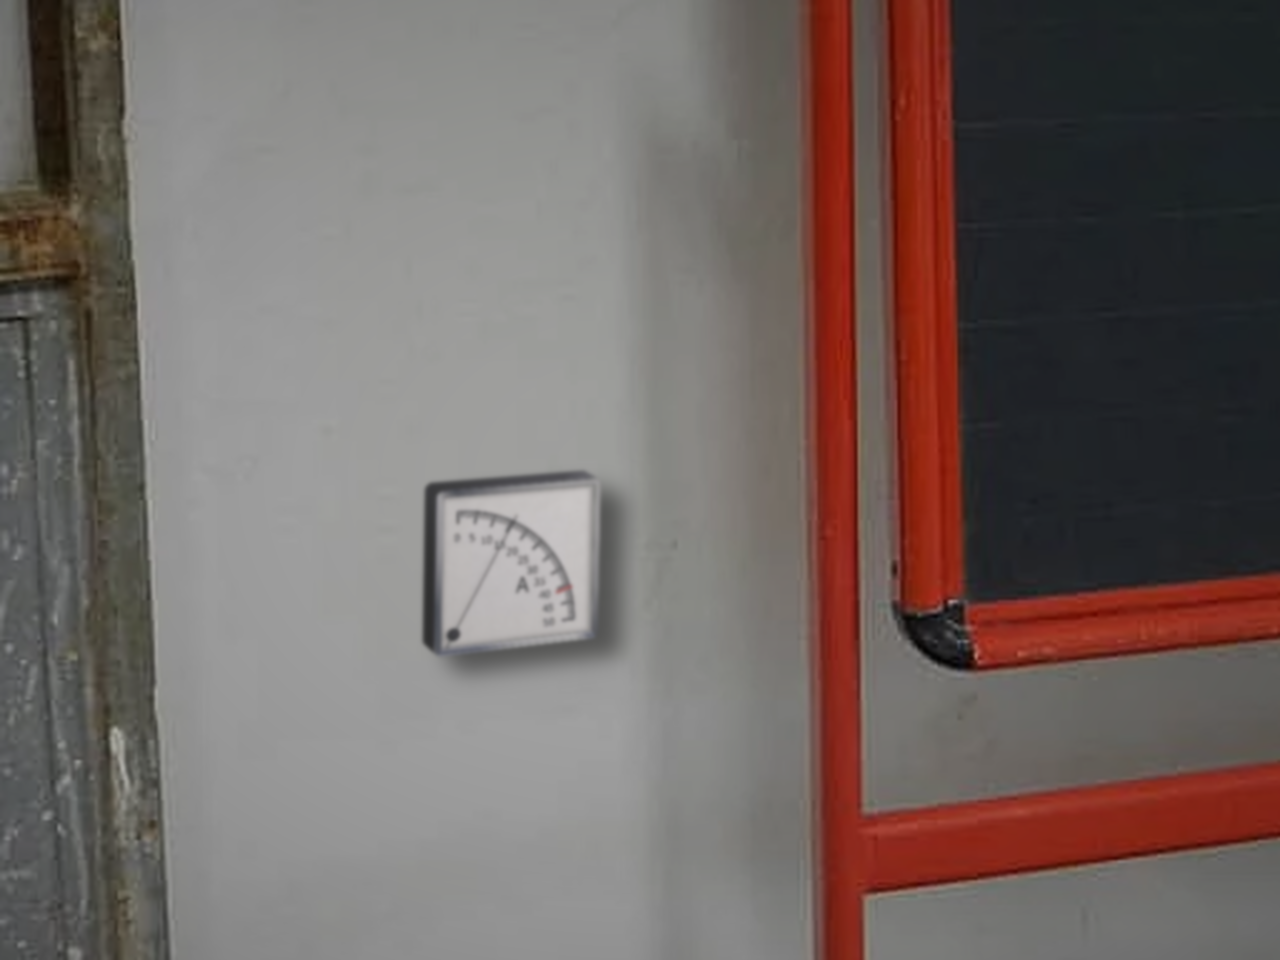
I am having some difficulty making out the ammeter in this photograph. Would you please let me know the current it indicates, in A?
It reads 15 A
